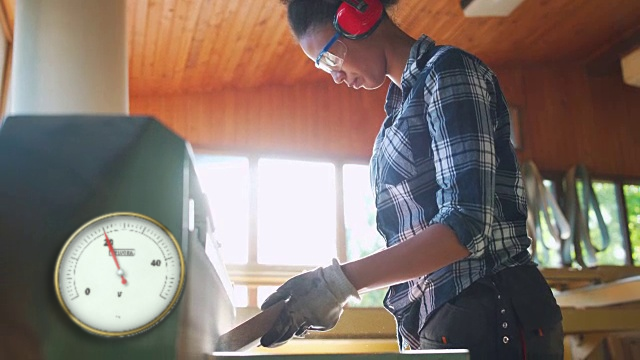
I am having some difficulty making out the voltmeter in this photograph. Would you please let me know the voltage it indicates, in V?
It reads 20 V
